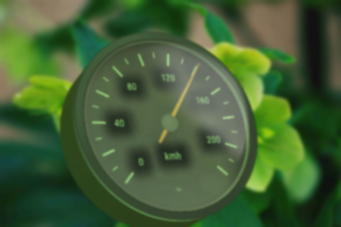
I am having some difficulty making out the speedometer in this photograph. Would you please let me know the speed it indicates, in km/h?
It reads 140 km/h
